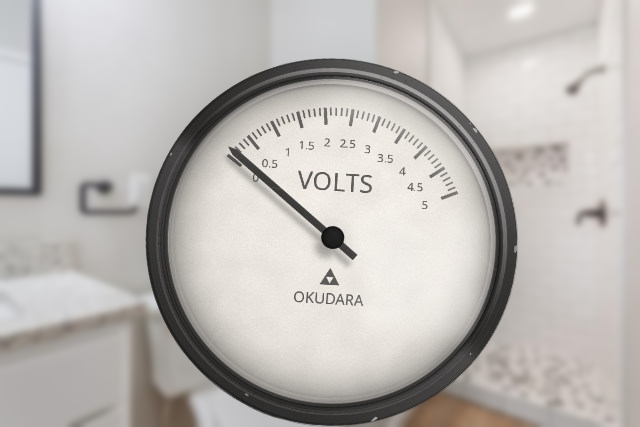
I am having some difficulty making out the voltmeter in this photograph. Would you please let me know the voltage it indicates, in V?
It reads 0.1 V
